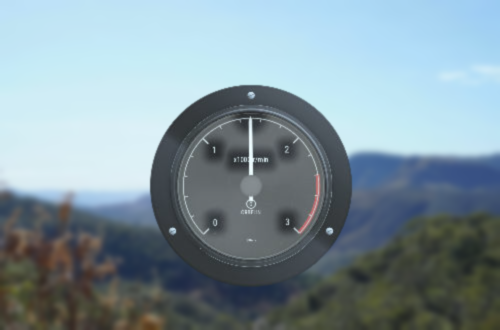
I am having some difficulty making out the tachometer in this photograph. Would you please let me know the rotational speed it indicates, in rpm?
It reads 1500 rpm
